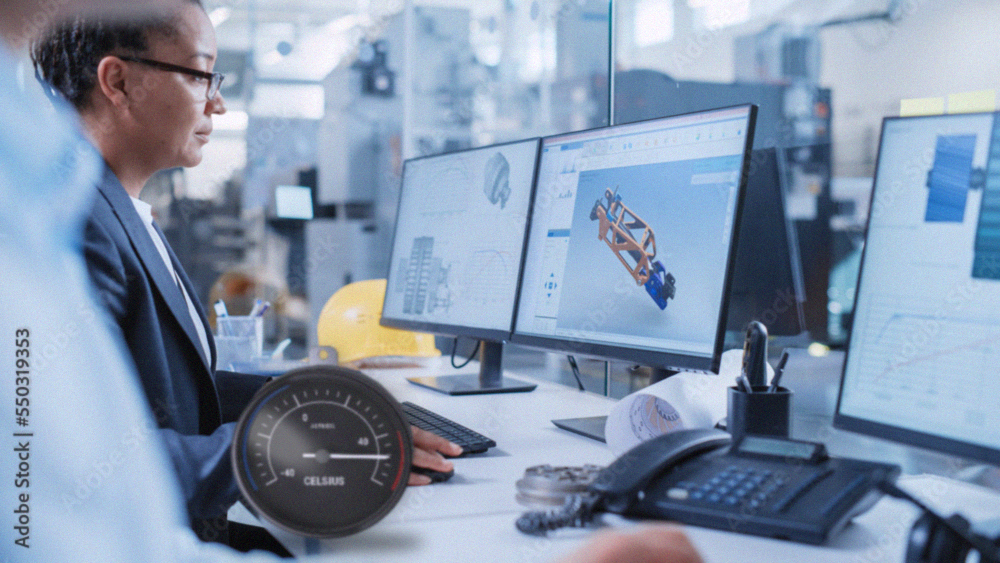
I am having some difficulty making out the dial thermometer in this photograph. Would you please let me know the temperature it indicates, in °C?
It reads 48 °C
